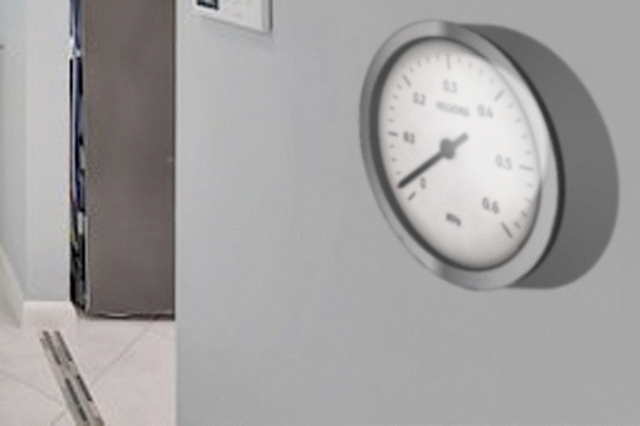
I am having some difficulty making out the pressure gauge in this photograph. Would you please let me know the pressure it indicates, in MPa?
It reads 0.02 MPa
